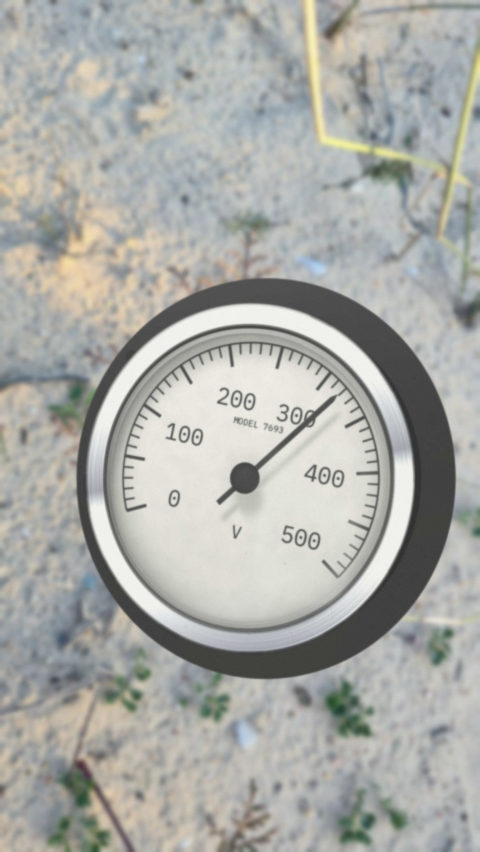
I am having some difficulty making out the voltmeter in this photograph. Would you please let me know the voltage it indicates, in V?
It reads 320 V
